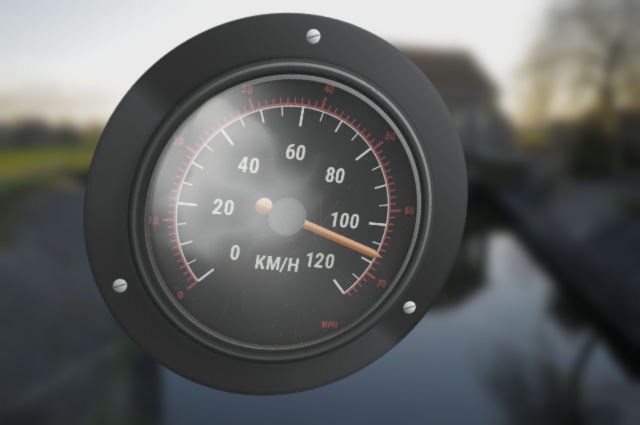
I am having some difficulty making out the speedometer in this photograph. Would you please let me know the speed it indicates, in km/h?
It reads 107.5 km/h
